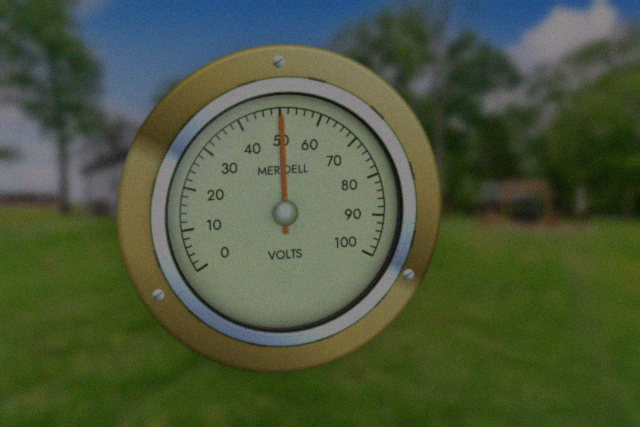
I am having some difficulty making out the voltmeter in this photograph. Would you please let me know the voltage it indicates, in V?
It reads 50 V
